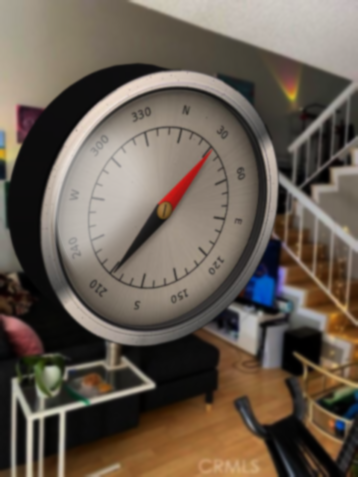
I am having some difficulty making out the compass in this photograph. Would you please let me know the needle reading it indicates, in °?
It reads 30 °
